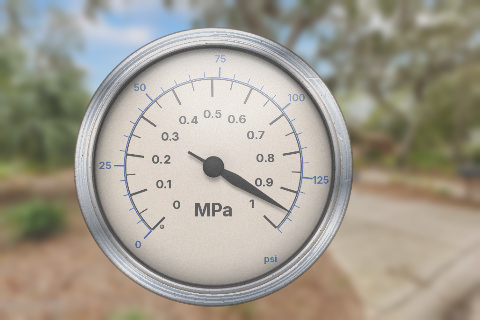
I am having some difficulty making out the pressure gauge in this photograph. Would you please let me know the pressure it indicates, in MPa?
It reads 0.95 MPa
